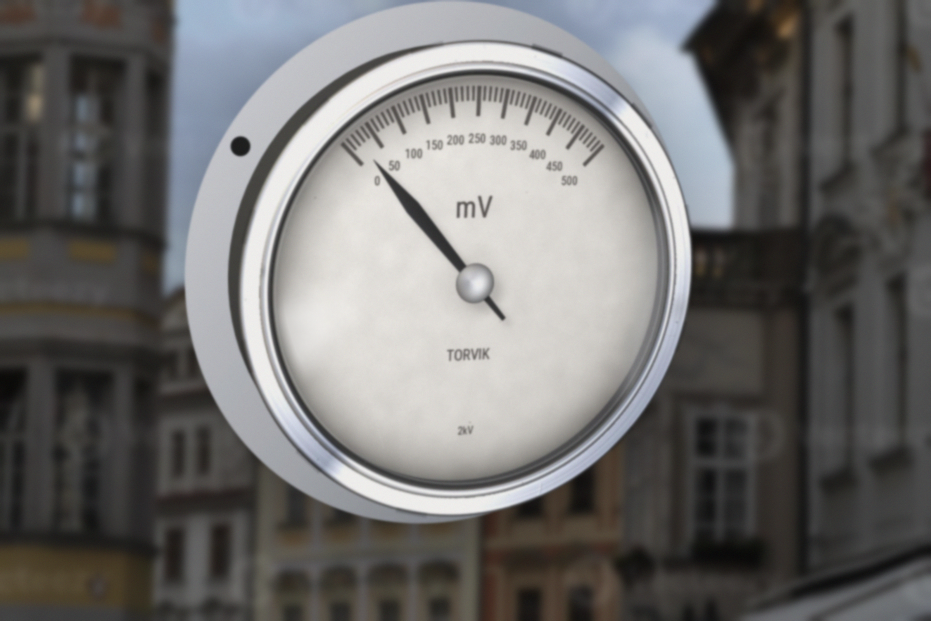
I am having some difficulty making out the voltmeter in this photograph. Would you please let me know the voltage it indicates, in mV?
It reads 20 mV
